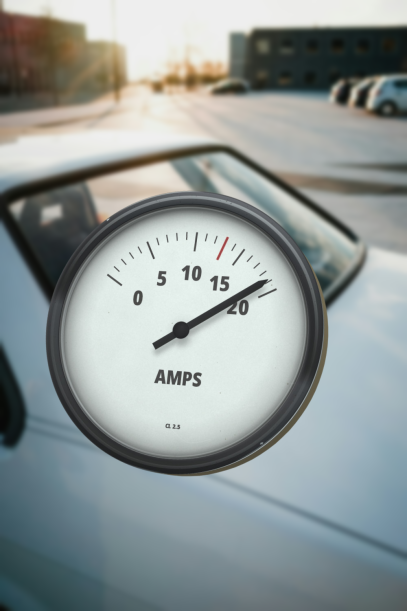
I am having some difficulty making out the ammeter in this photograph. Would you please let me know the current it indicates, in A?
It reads 19 A
